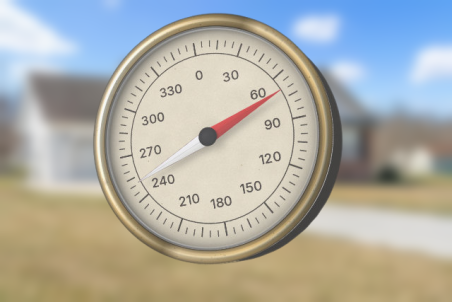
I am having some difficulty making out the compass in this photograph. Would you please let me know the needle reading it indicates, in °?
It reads 70 °
